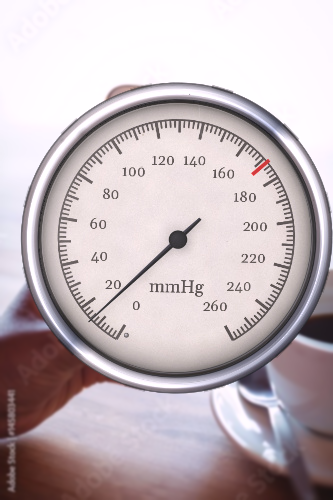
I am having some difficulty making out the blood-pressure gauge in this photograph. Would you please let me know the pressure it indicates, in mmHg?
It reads 14 mmHg
